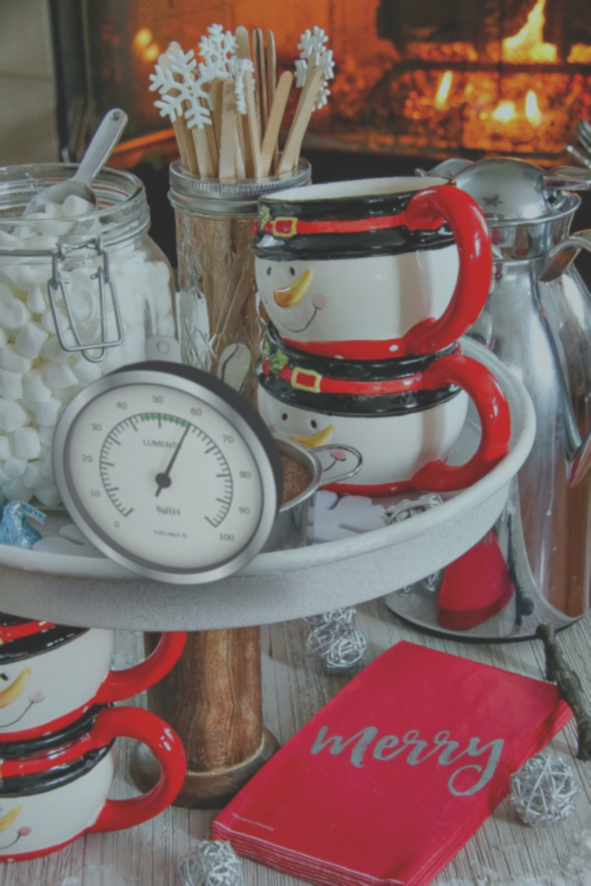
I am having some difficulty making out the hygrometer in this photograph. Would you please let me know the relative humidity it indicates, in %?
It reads 60 %
